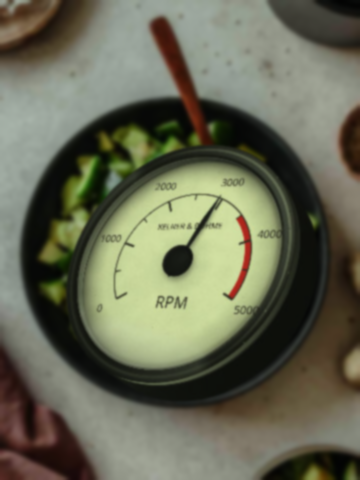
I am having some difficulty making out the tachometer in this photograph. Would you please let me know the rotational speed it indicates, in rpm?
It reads 3000 rpm
